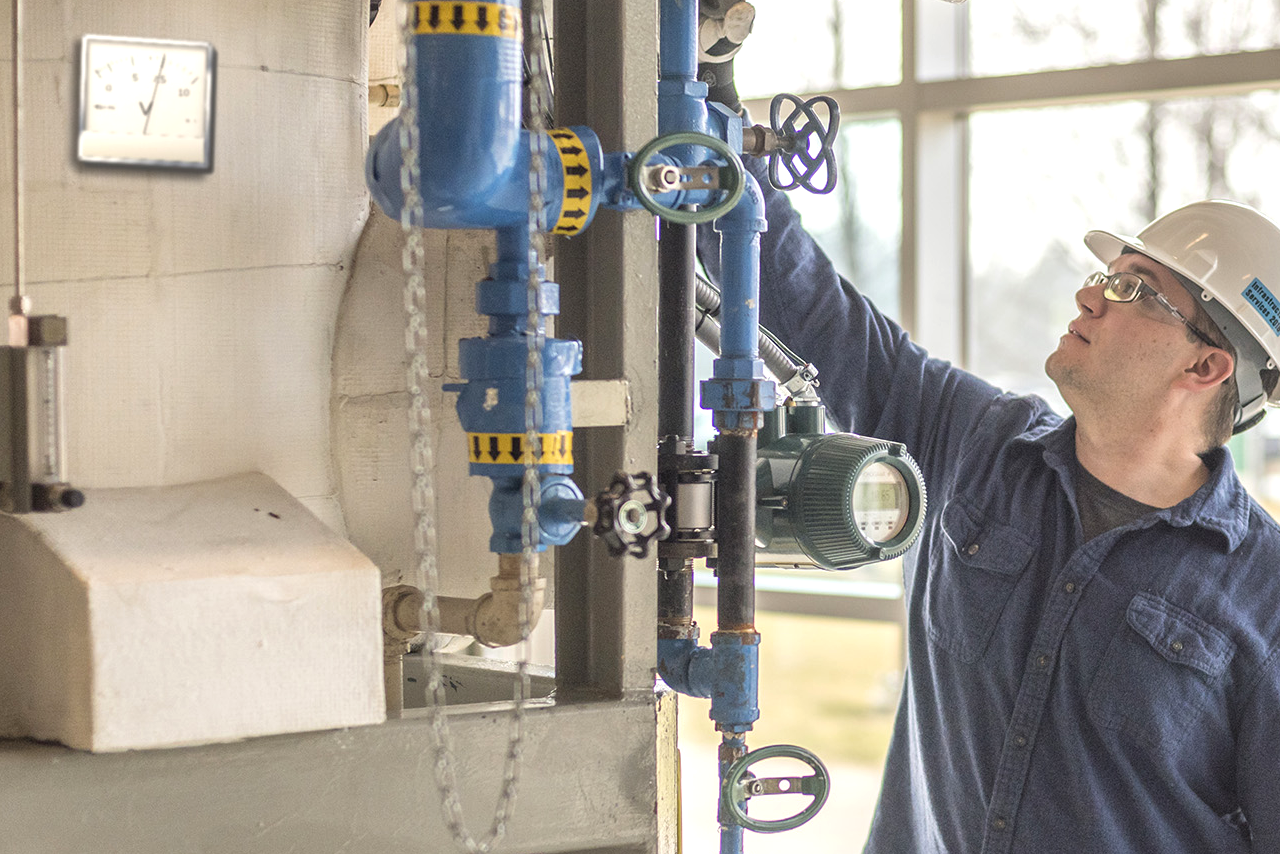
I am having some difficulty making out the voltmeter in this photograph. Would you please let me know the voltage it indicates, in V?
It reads 7.5 V
